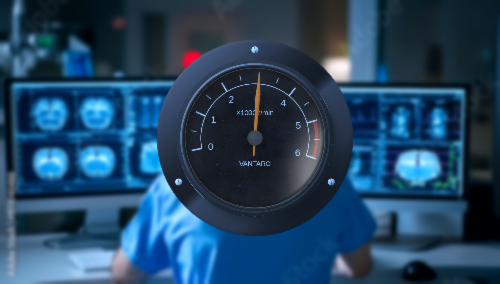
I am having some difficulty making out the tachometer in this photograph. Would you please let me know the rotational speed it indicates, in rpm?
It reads 3000 rpm
